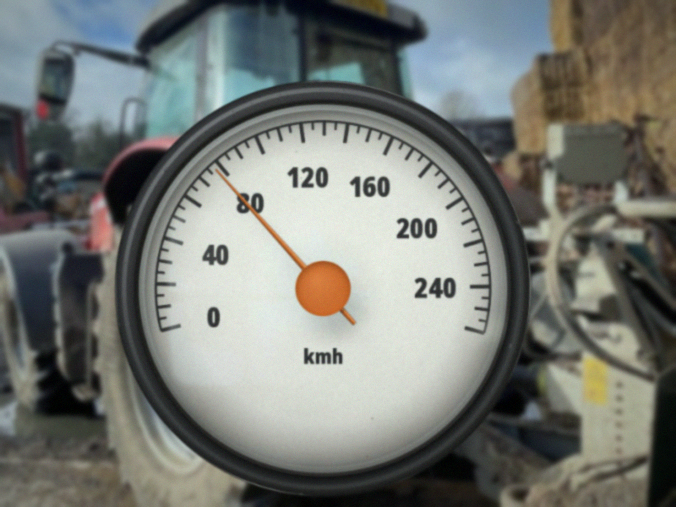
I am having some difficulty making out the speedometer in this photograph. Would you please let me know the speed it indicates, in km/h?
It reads 77.5 km/h
